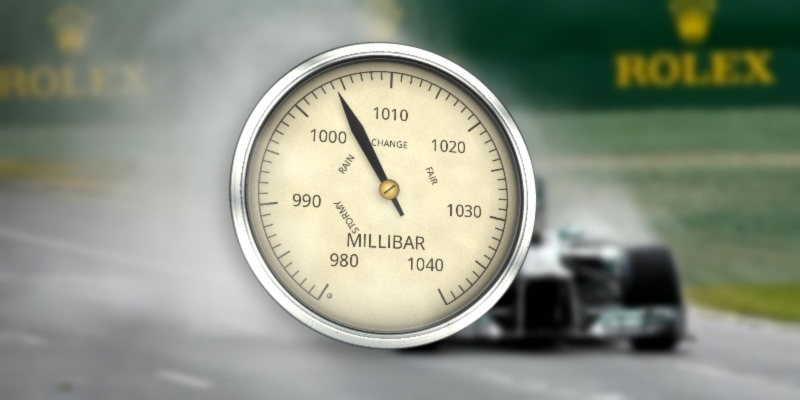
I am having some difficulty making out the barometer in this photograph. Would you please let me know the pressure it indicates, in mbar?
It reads 1004 mbar
